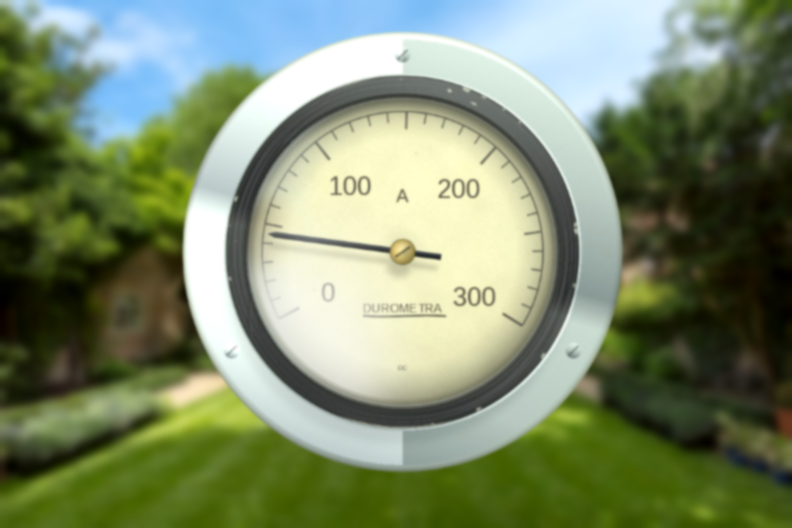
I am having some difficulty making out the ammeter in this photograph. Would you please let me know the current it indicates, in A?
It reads 45 A
